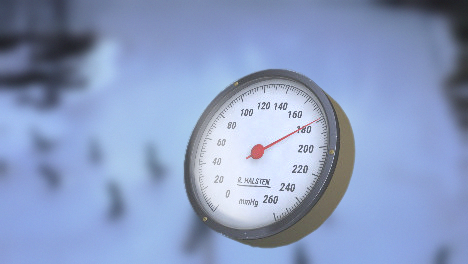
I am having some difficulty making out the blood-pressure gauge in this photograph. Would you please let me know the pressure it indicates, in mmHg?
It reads 180 mmHg
